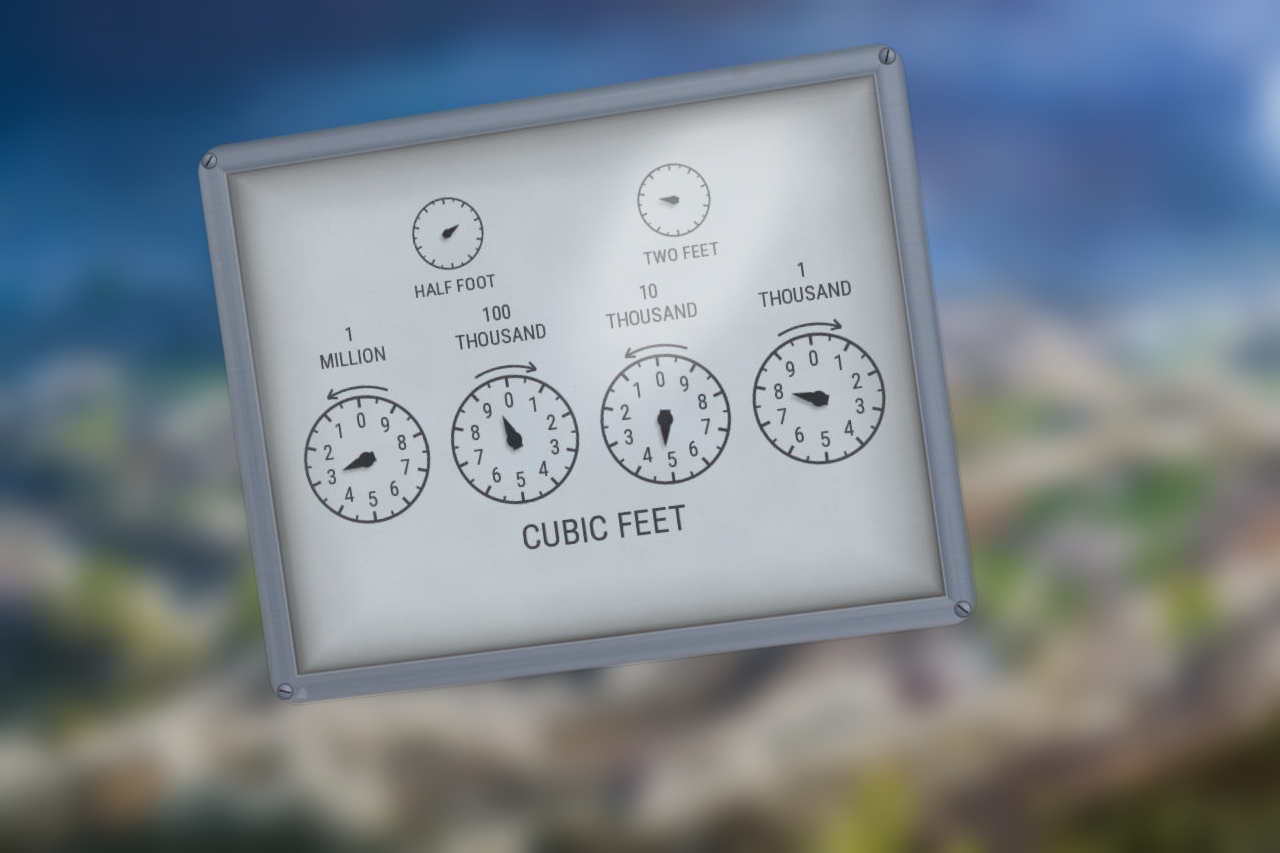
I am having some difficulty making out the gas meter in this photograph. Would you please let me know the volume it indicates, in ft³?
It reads 294800 ft³
